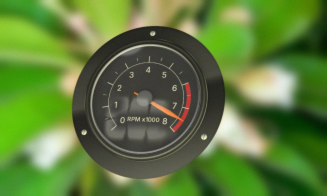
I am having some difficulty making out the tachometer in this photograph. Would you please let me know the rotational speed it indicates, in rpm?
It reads 7500 rpm
